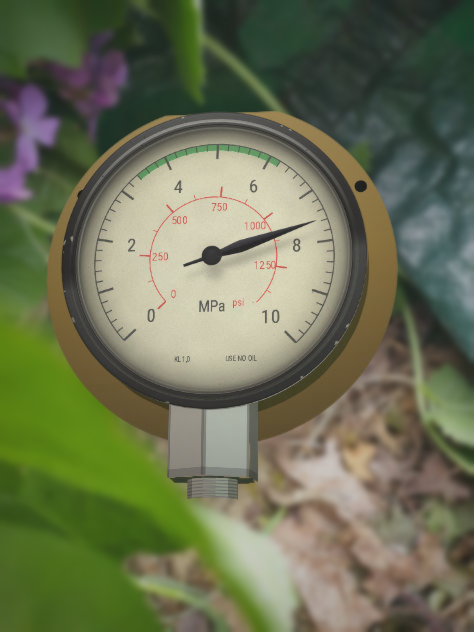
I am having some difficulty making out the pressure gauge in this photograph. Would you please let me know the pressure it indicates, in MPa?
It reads 7.6 MPa
